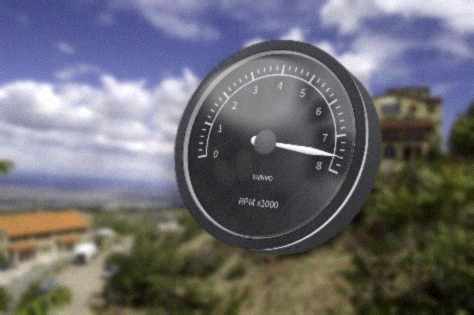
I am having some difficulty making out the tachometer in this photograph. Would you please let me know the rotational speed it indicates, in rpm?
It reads 7600 rpm
